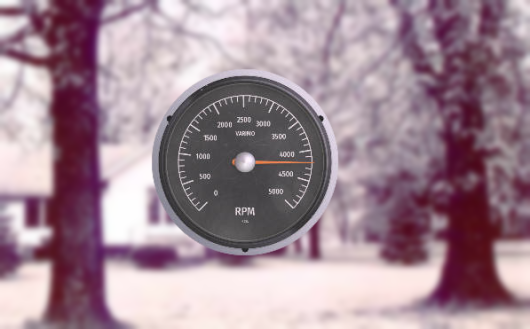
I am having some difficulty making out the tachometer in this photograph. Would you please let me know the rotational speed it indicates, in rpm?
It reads 4200 rpm
